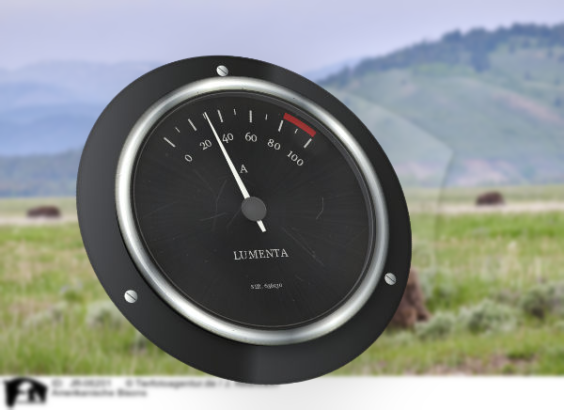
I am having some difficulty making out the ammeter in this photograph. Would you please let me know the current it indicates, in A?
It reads 30 A
